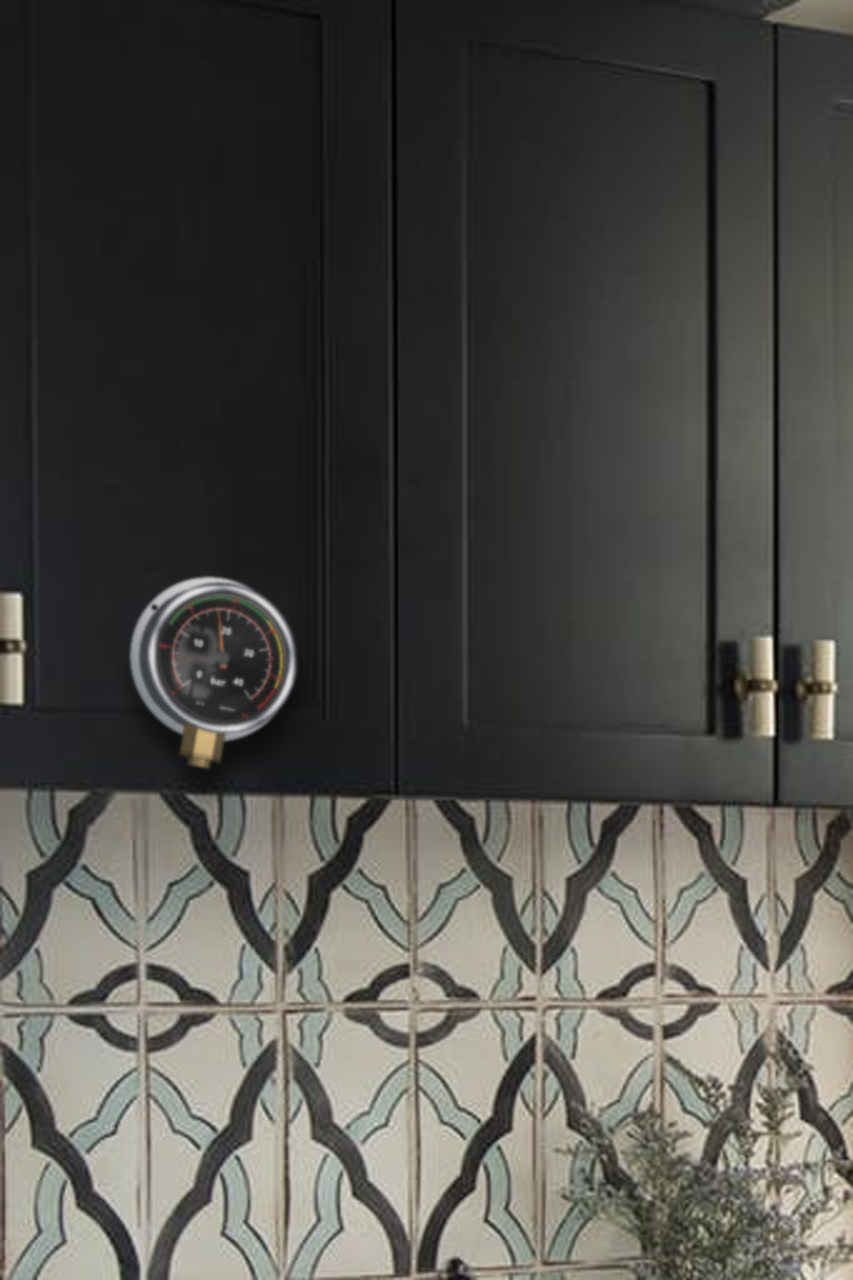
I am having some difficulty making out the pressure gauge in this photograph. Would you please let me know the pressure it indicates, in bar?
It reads 18 bar
